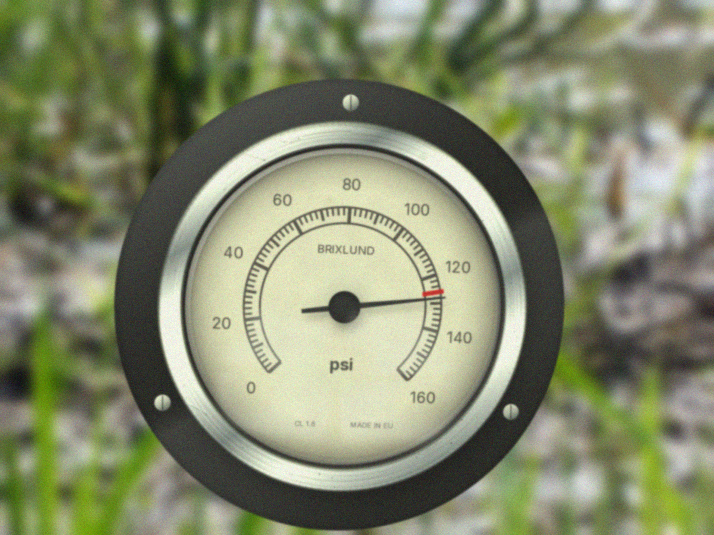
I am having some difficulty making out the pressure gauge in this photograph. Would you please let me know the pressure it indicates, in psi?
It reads 128 psi
